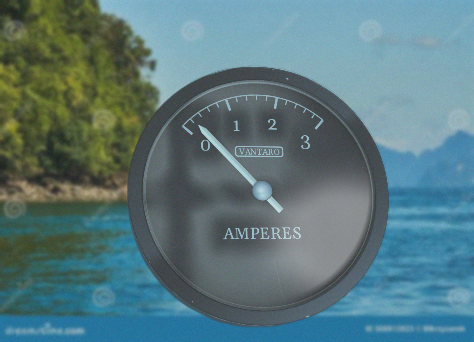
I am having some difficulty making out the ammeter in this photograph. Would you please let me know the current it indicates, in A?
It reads 0.2 A
